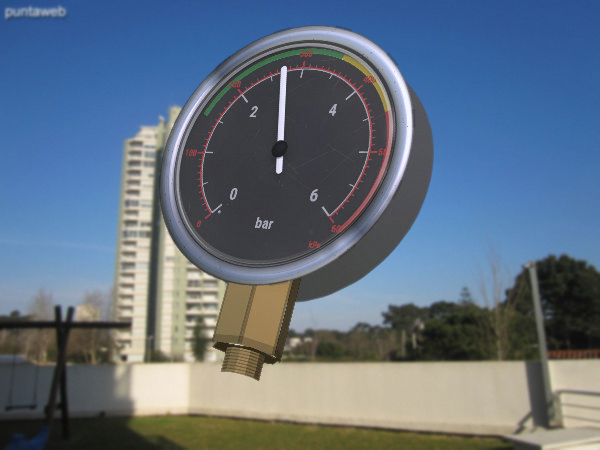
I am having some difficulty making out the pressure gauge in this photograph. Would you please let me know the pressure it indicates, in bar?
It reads 2.75 bar
